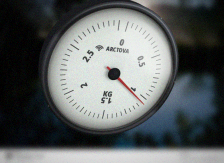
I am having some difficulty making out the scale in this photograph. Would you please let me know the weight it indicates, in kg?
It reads 1.05 kg
